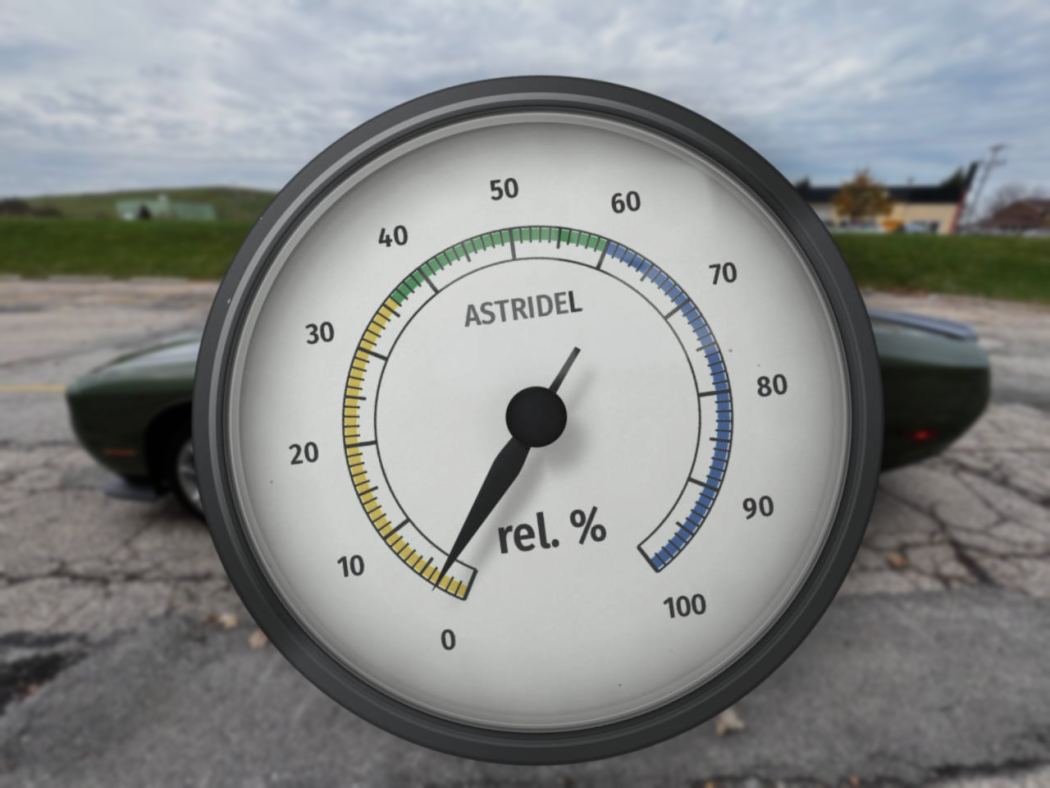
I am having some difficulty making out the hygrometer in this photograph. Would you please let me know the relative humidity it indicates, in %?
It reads 3 %
